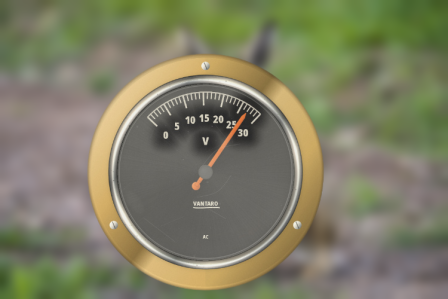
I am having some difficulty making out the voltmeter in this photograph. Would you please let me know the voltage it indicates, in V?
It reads 27 V
